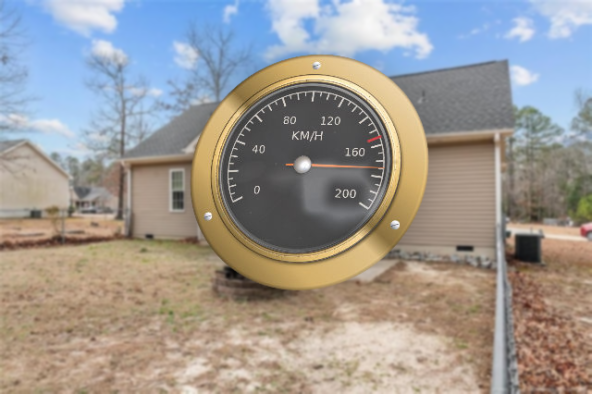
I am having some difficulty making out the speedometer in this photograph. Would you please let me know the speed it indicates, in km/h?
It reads 175 km/h
